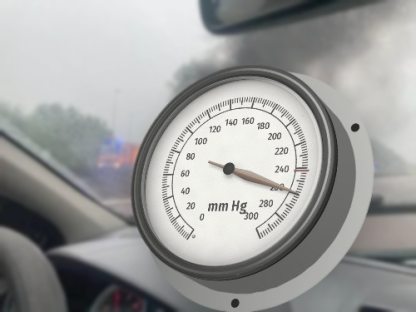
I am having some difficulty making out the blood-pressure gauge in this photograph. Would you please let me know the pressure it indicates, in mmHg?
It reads 260 mmHg
